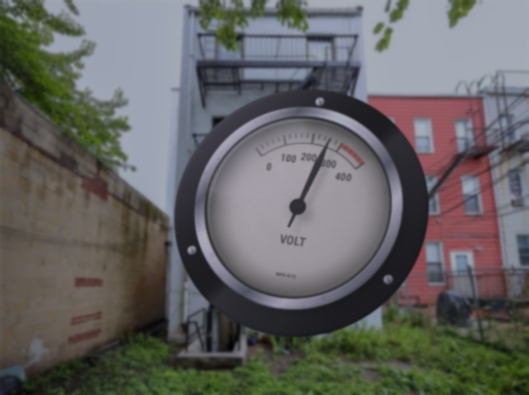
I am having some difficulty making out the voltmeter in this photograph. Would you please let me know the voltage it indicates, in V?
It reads 260 V
